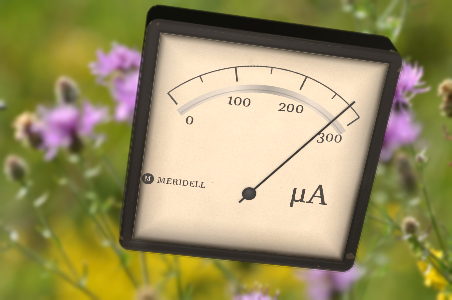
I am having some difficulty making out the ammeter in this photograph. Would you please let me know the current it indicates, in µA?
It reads 275 µA
